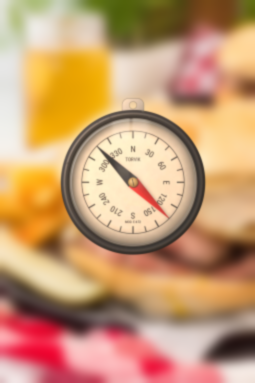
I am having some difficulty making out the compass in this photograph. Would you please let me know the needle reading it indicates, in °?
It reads 135 °
